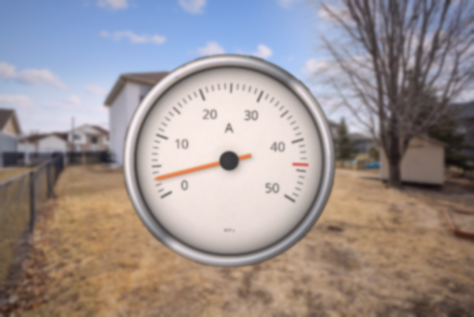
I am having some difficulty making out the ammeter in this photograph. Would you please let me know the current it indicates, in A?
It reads 3 A
